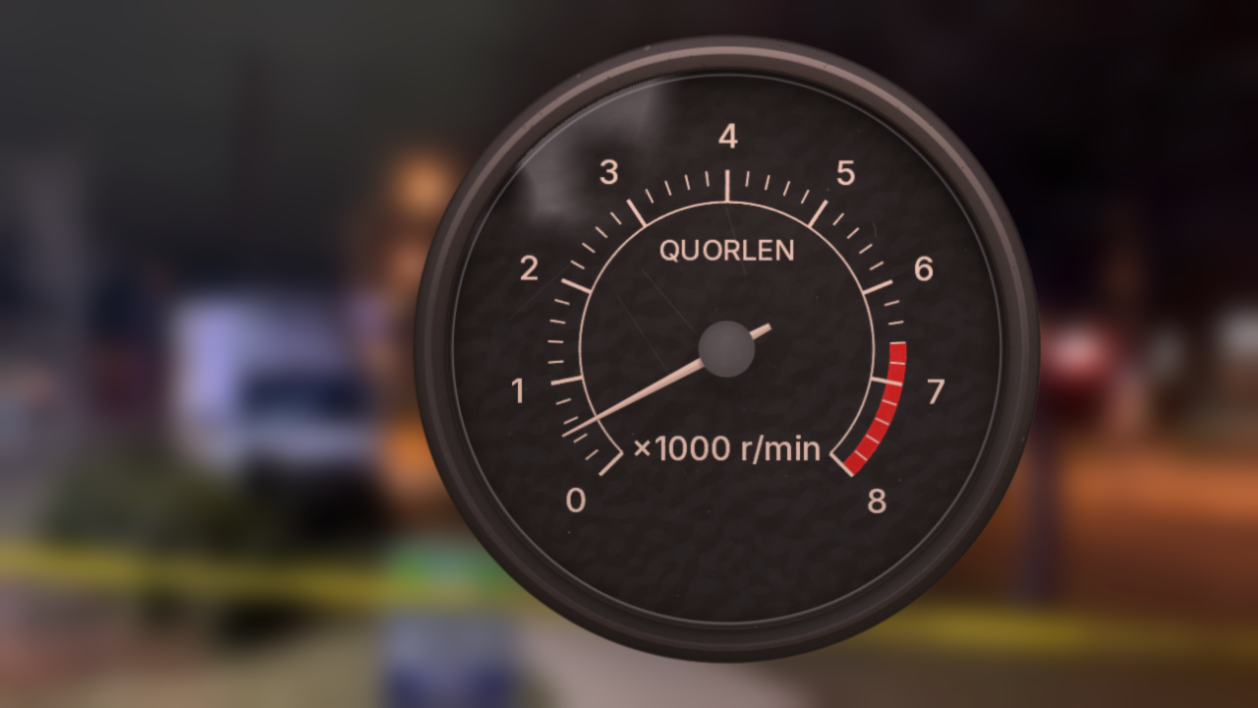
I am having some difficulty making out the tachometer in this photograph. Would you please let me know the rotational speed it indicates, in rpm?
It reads 500 rpm
